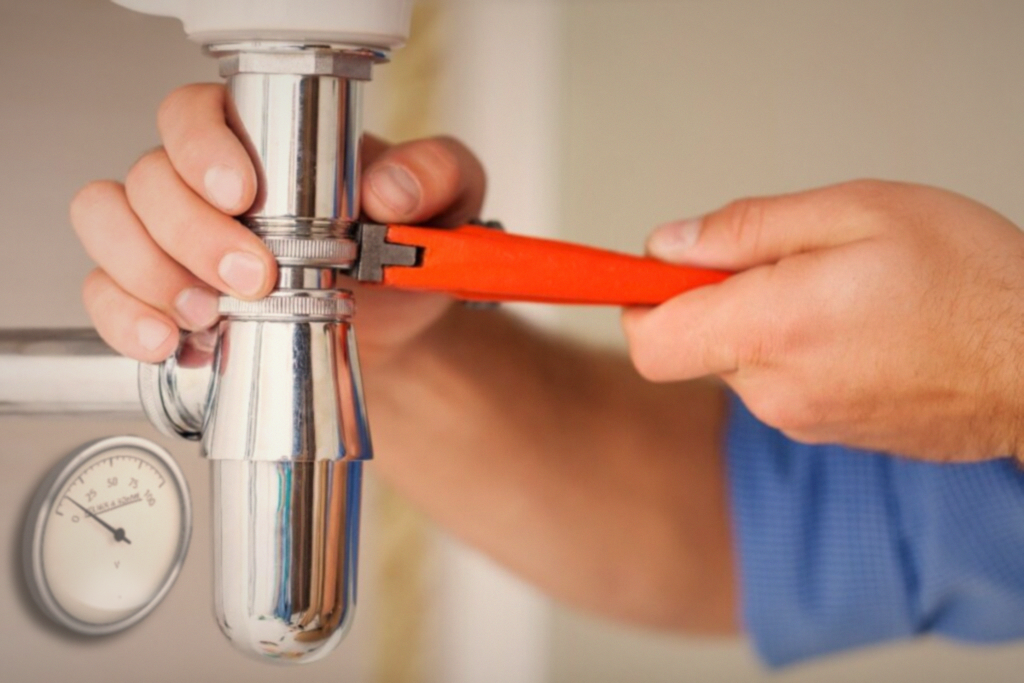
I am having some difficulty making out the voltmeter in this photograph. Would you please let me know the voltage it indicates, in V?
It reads 10 V
